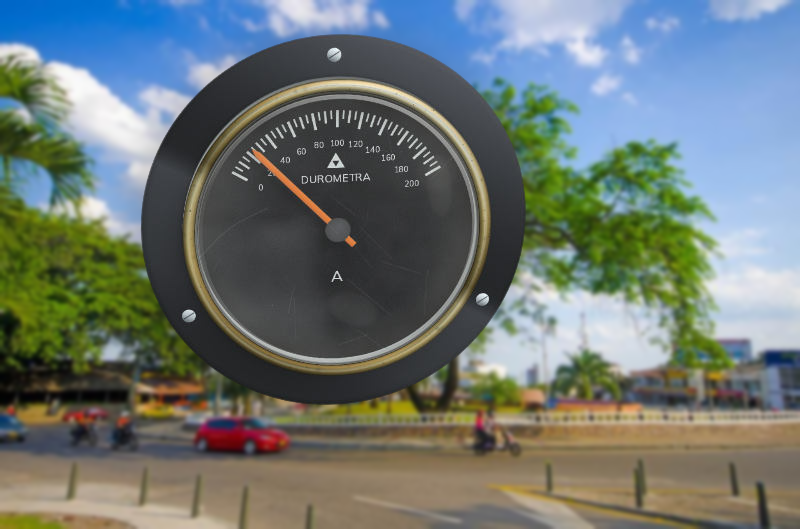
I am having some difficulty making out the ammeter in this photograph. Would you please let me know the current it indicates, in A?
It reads 25 A
